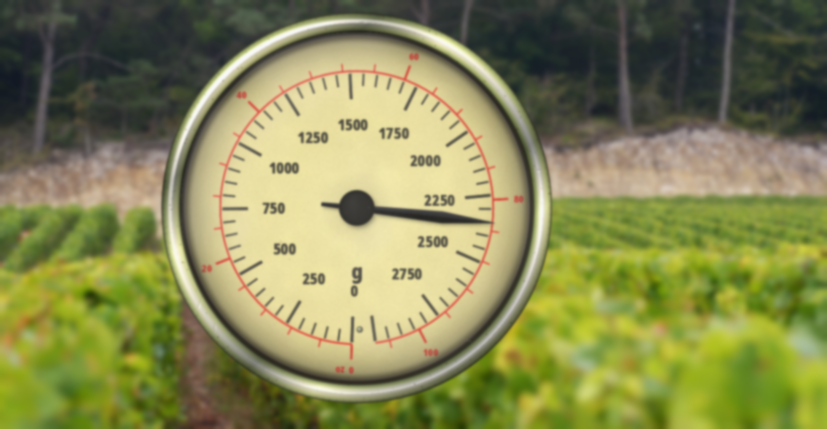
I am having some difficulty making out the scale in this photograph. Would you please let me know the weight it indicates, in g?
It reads 2350 g
